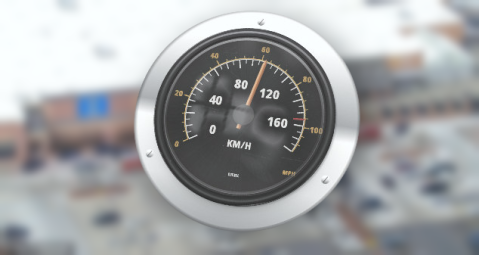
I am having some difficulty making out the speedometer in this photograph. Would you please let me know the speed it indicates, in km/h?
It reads 100 km/h
